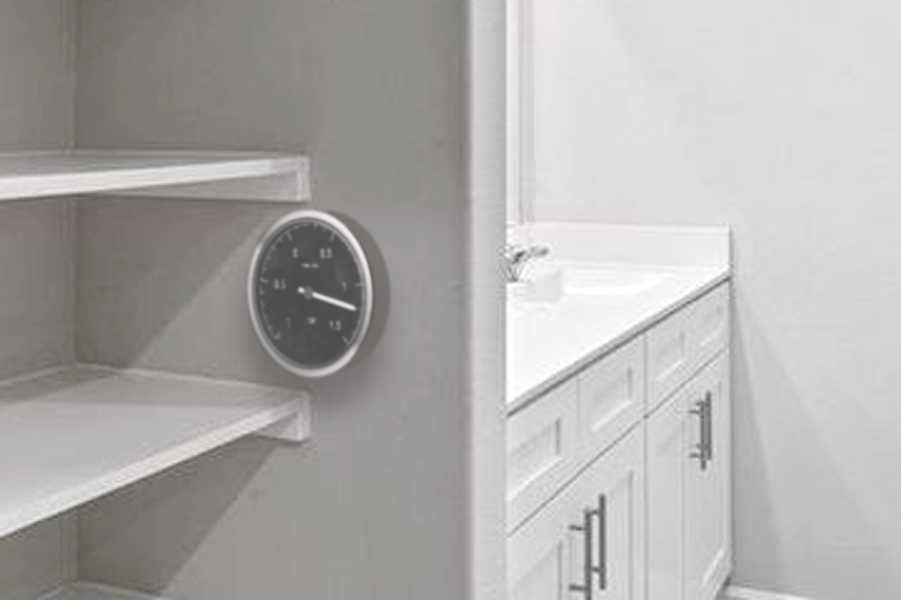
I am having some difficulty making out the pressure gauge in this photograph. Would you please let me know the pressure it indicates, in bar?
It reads 1.2 bar
